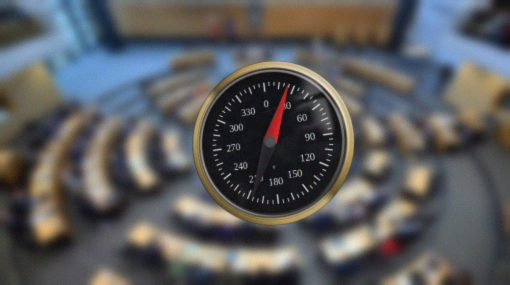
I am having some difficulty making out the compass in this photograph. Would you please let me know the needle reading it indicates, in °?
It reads 25 °
